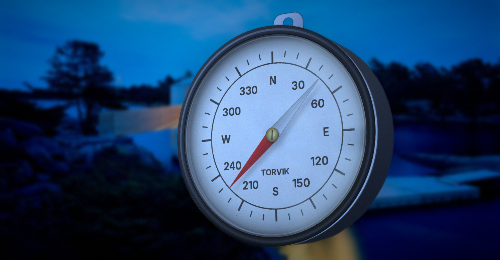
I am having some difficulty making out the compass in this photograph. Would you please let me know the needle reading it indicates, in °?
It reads 225 °
